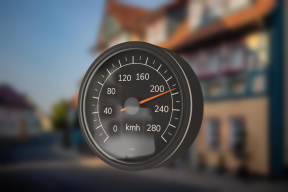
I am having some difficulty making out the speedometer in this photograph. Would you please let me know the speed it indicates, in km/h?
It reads 215 km/h
